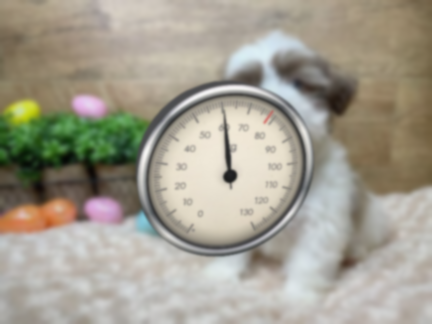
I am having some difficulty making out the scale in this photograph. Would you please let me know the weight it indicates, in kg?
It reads 60 kg
